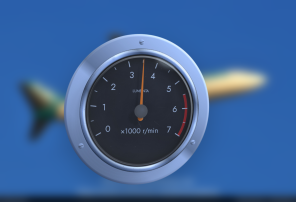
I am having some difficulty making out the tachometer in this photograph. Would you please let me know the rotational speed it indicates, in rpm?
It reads 3500 rpm
